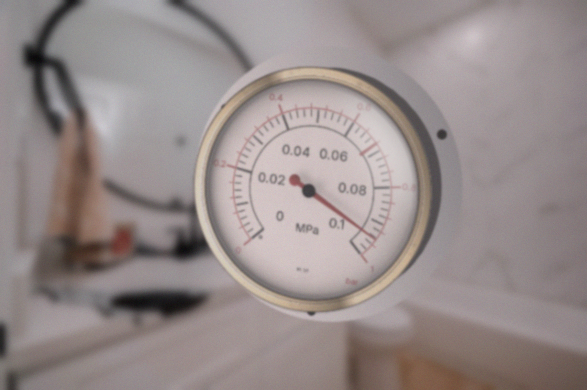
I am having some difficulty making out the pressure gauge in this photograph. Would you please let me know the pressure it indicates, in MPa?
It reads 0.094 MPa
